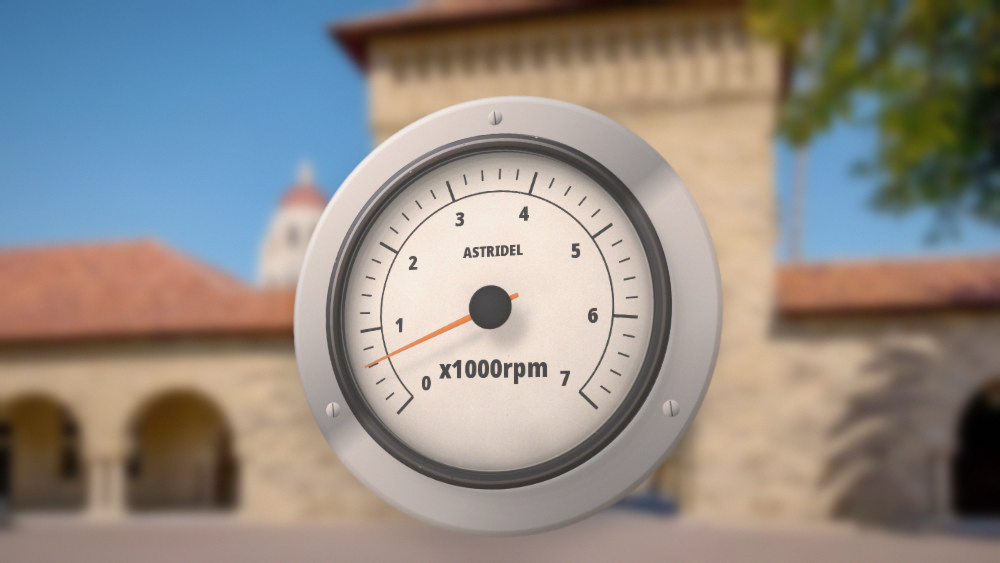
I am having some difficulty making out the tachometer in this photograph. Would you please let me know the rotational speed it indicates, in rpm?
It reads 600 rpm
